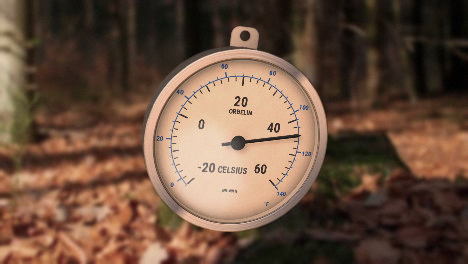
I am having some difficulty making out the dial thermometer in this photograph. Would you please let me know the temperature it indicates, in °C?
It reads 44 °C
